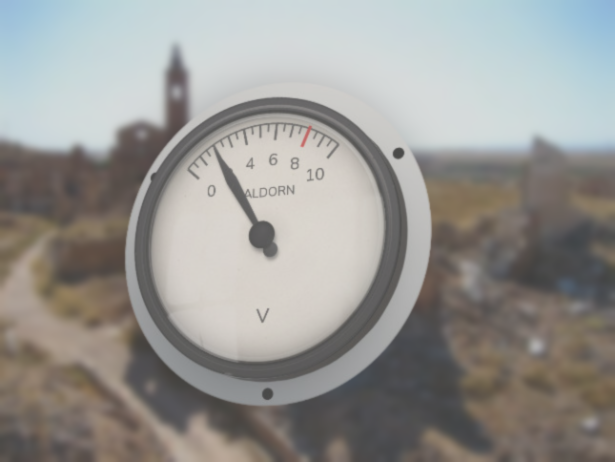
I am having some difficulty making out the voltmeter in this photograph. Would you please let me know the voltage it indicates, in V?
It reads 2 V
